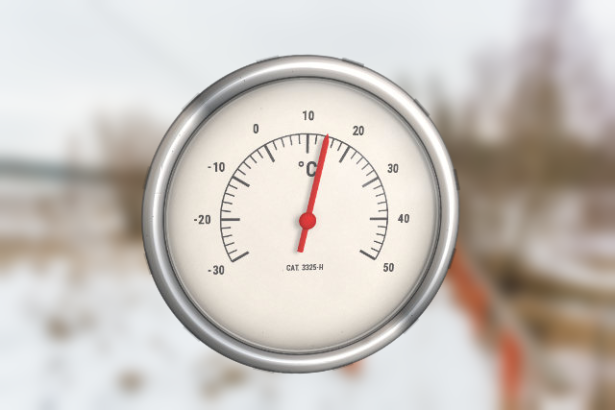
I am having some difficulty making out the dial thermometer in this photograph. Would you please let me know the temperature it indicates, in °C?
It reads 14 °C
